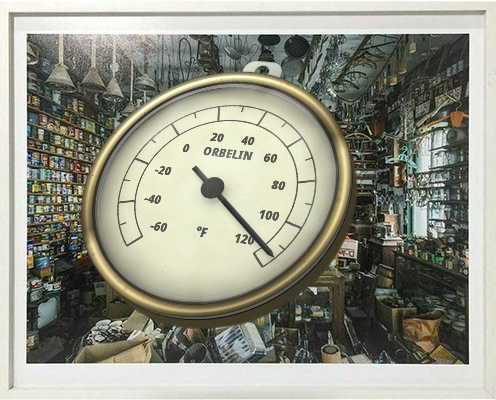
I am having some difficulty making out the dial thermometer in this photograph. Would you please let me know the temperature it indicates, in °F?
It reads 115 °F
